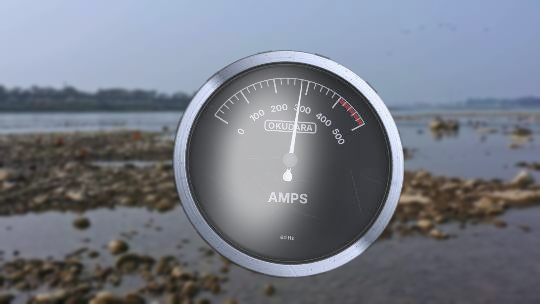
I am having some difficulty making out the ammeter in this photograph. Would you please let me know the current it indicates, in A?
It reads 280 A
